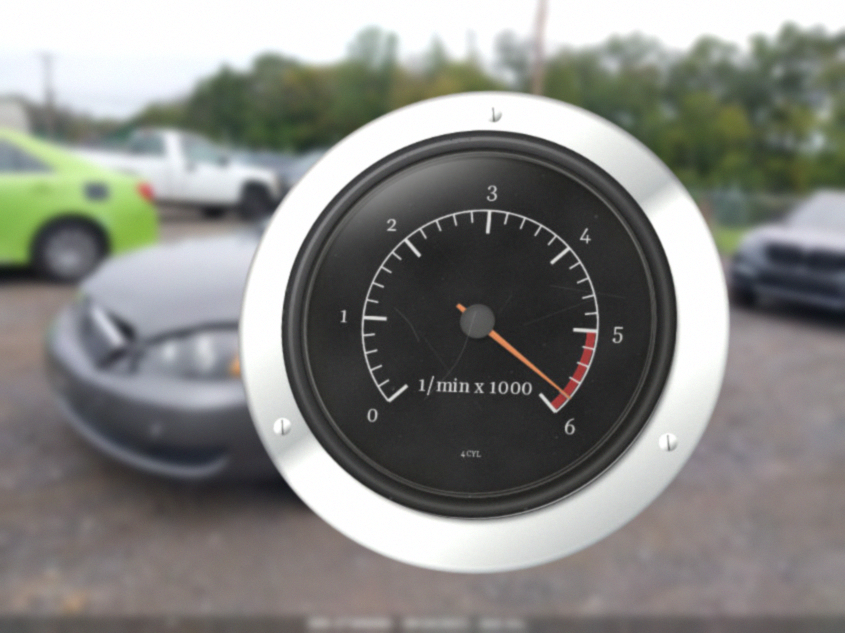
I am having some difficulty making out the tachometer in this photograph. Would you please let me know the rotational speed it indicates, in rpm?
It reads 5800 rpm
